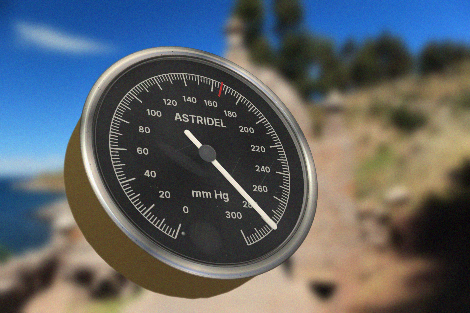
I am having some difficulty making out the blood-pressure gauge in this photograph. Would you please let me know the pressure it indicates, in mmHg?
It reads 280 mmHg
